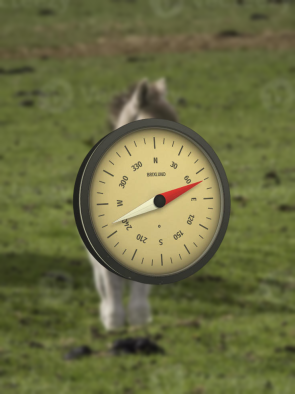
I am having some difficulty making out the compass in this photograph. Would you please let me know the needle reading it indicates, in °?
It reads 70 °
